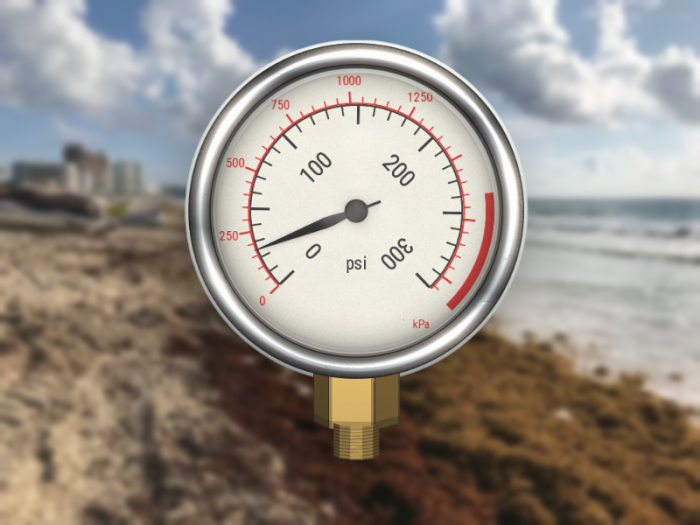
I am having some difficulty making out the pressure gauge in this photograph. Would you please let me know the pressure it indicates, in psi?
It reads 25 psi
